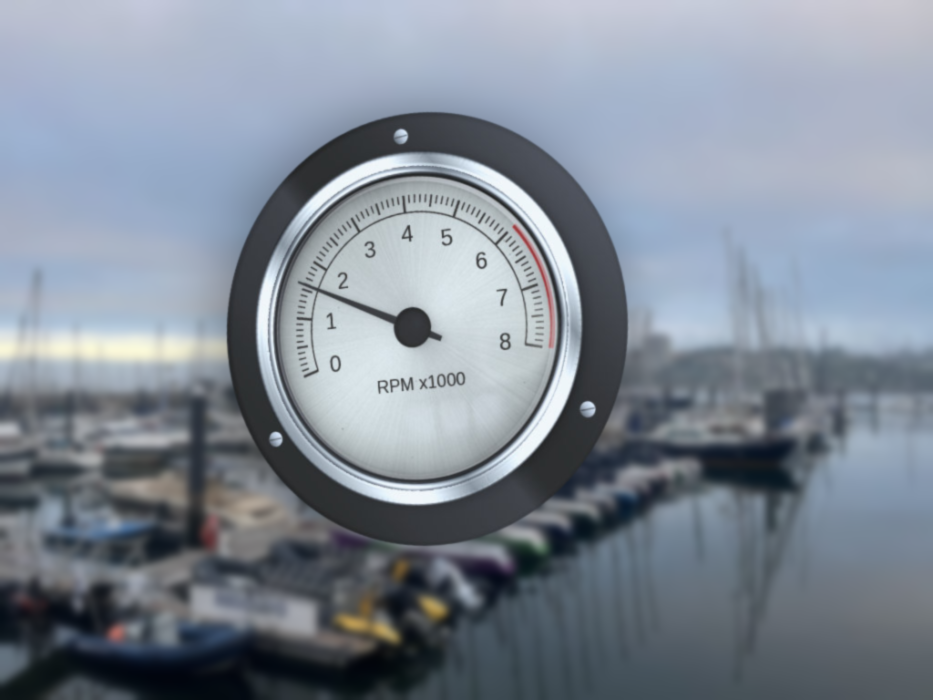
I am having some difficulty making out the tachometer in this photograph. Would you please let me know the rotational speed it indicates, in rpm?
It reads 1600 rpm
